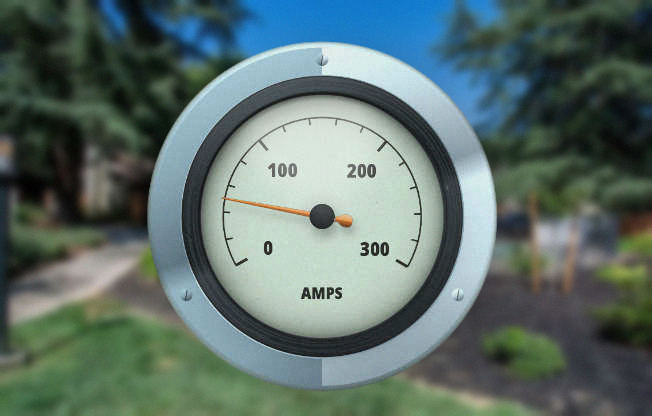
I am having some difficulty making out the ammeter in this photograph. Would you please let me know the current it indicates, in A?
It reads 50 A
